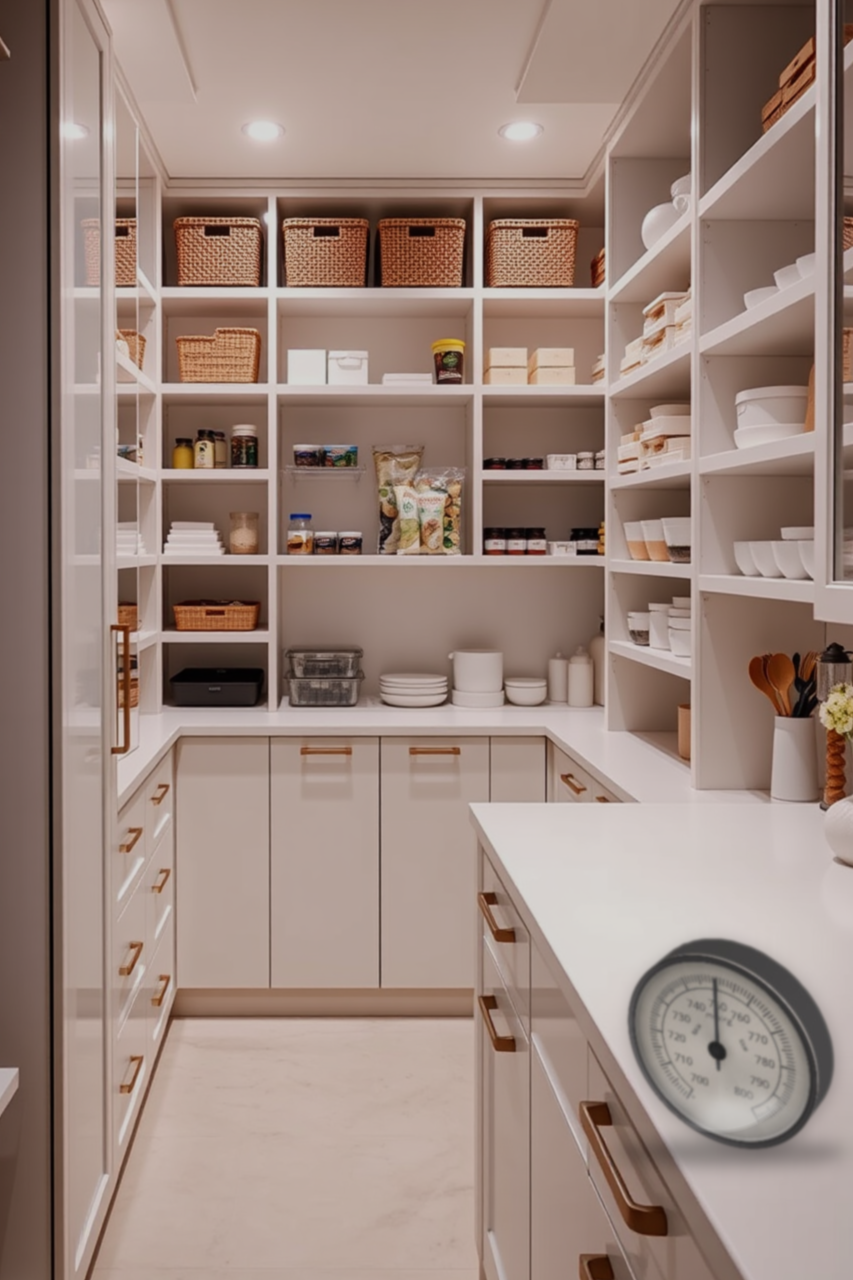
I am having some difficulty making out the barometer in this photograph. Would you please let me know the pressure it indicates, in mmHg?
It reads 750 mmHg
